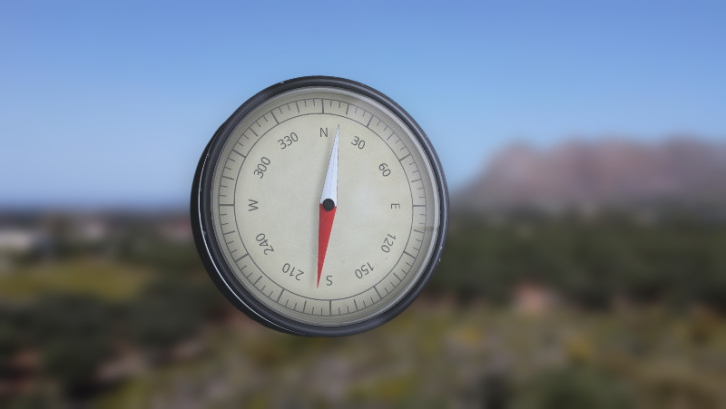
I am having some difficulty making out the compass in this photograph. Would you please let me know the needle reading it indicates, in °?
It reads 190 °
